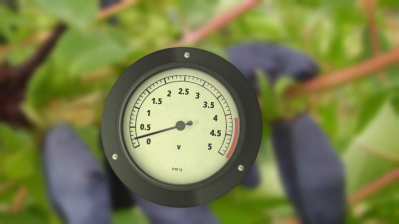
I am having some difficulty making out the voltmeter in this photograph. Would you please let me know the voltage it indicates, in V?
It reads 0.2 V
